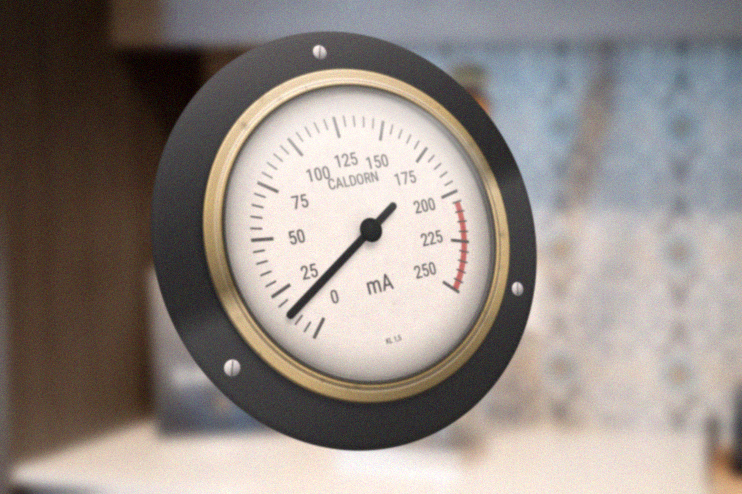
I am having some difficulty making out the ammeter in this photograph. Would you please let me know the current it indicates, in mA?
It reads 15 mA
